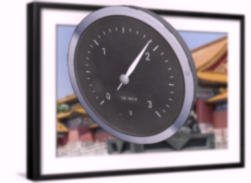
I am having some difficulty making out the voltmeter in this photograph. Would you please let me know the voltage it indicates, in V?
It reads 1.9 V
